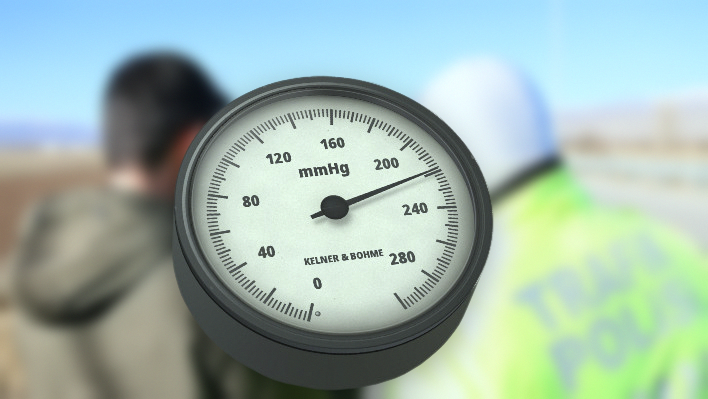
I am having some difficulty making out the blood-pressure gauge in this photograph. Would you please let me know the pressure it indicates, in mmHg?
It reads 220 mmHg
